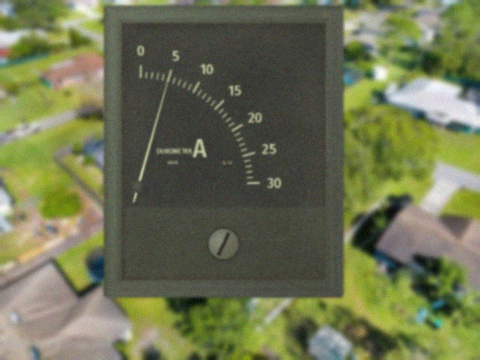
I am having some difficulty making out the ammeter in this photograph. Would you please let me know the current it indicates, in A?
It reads 5 A
